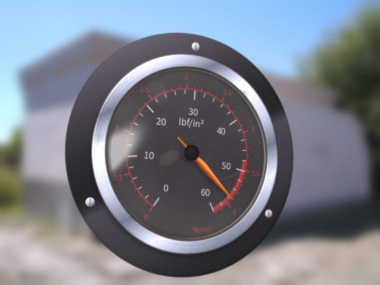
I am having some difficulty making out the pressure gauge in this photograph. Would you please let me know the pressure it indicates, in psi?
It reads 56 psi
